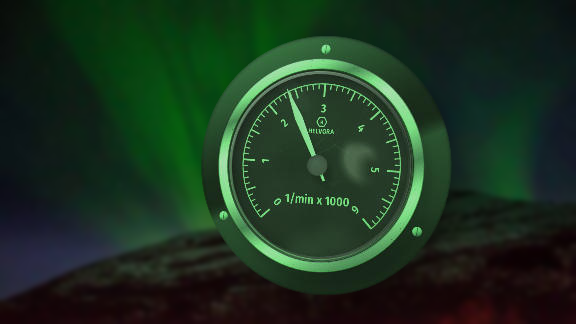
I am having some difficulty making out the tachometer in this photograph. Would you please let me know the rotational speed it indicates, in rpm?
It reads 2400 rpm
